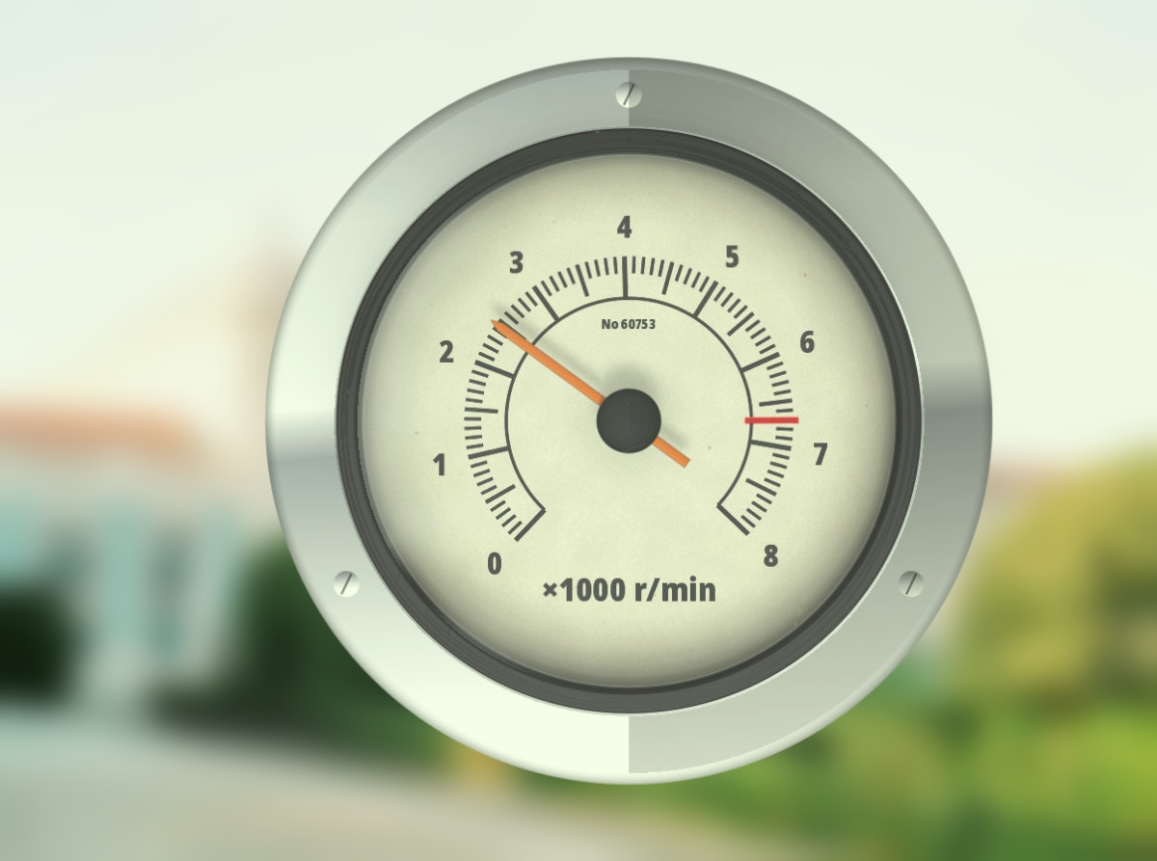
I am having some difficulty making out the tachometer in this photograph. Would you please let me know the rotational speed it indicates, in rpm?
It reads 2450 rpm
